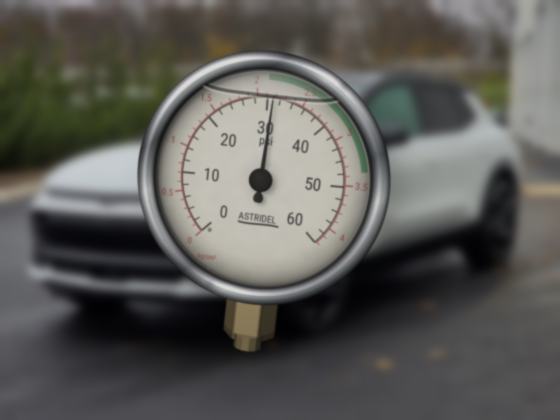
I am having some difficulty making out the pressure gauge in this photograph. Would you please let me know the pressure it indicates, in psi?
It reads 31 psi
